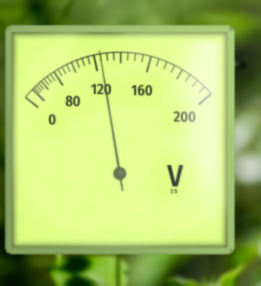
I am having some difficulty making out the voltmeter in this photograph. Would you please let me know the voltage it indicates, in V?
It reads 125 V
